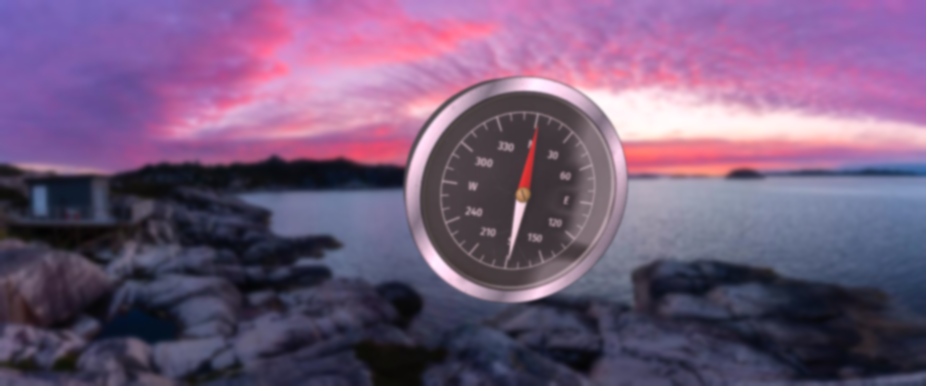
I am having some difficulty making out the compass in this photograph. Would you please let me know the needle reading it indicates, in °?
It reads 0 °
